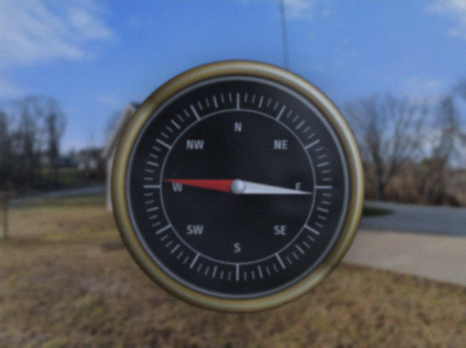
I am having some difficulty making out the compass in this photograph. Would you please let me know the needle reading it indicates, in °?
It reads 275 °
